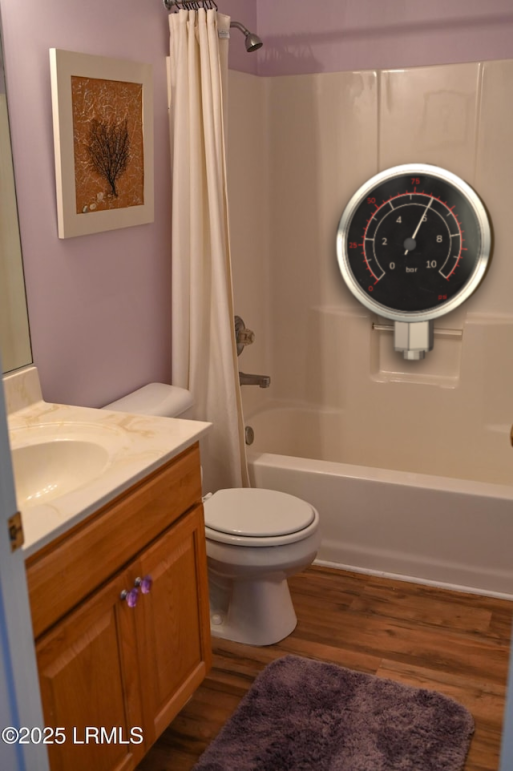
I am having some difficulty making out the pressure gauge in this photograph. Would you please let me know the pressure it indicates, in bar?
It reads 6 bar
